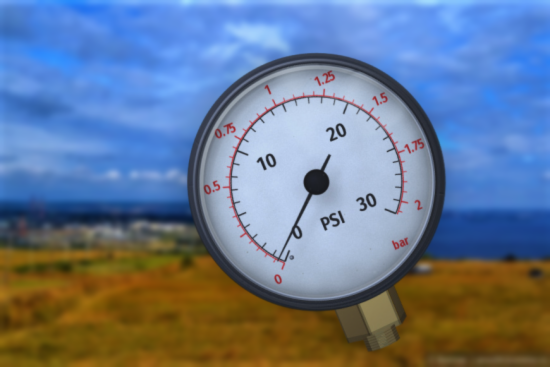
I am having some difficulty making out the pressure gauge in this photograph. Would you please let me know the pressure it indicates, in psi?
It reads 0.5 psi
